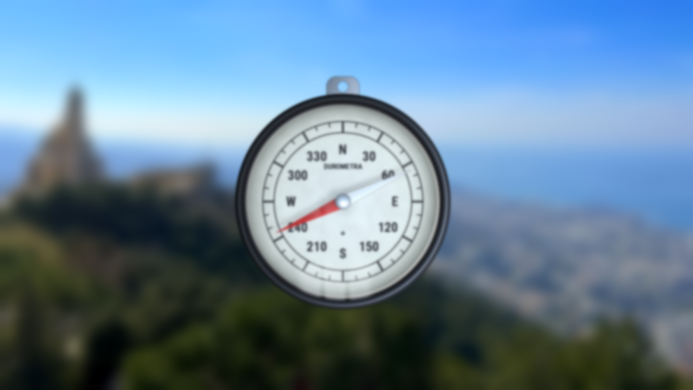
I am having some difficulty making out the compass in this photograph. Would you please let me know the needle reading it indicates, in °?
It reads 245 °
